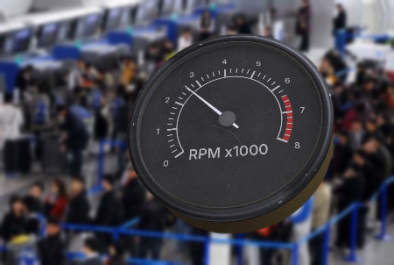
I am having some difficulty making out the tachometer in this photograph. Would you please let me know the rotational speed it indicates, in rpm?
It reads 2600 rpm
